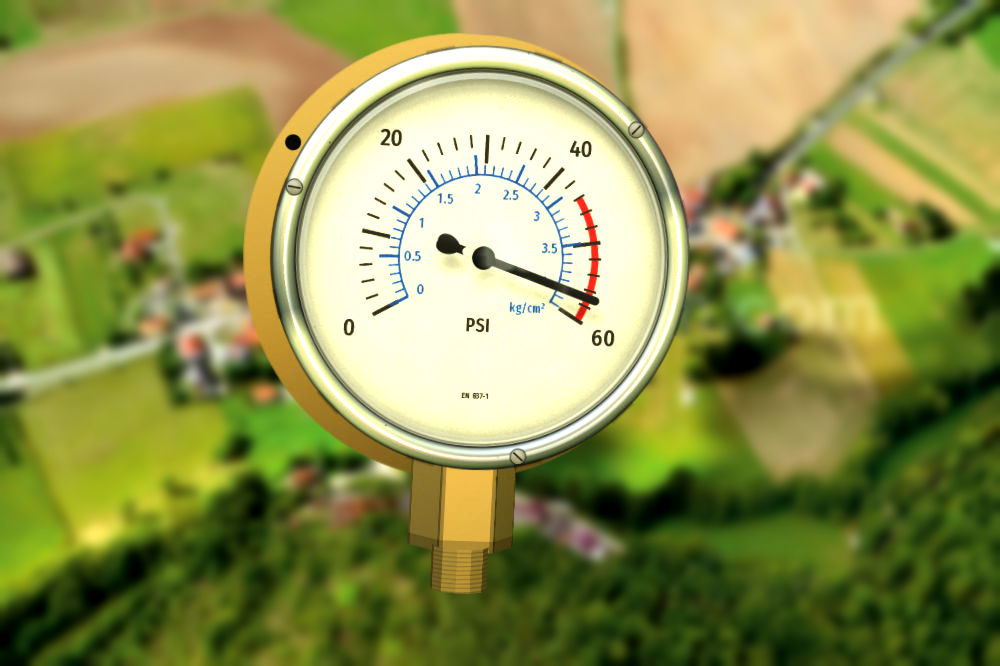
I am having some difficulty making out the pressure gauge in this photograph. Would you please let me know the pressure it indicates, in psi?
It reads 57 psi
